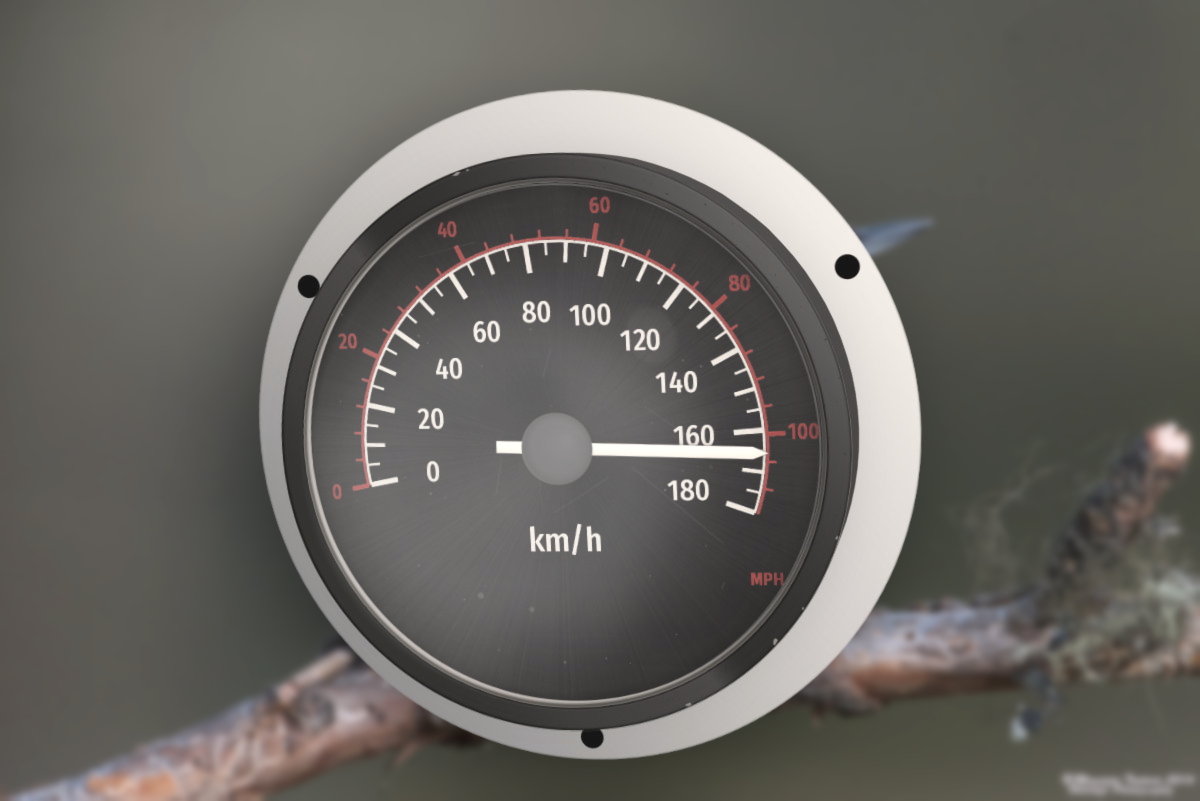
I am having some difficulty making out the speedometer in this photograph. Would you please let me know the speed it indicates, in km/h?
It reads 165 km/h
